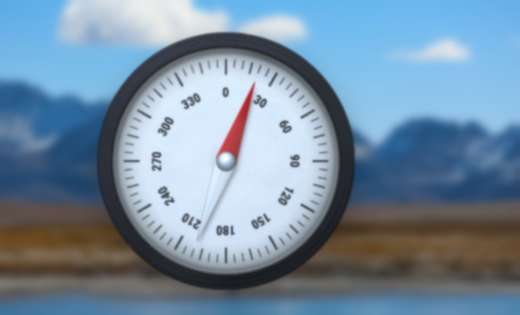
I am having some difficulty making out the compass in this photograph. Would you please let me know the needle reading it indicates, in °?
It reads 20 °
